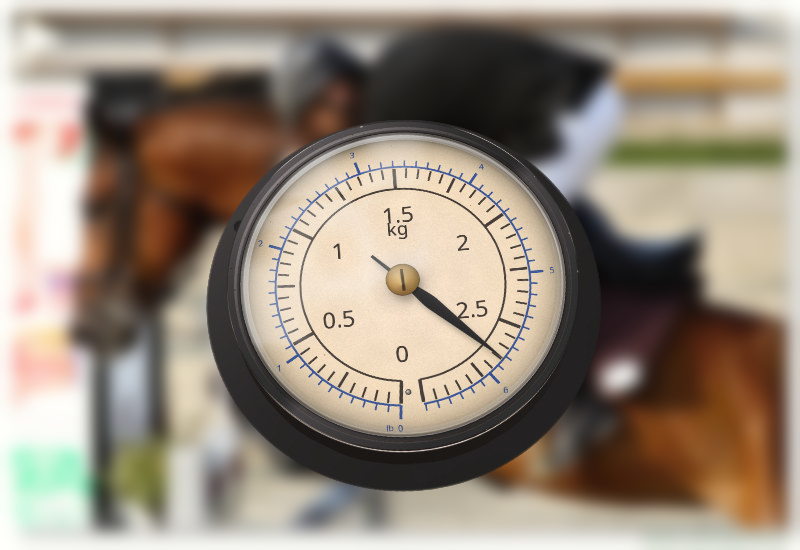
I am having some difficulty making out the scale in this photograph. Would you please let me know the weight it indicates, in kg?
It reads 2.65 kg
